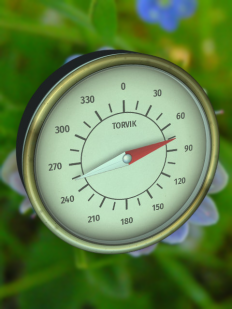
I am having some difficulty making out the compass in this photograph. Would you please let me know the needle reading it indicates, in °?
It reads 75 °
